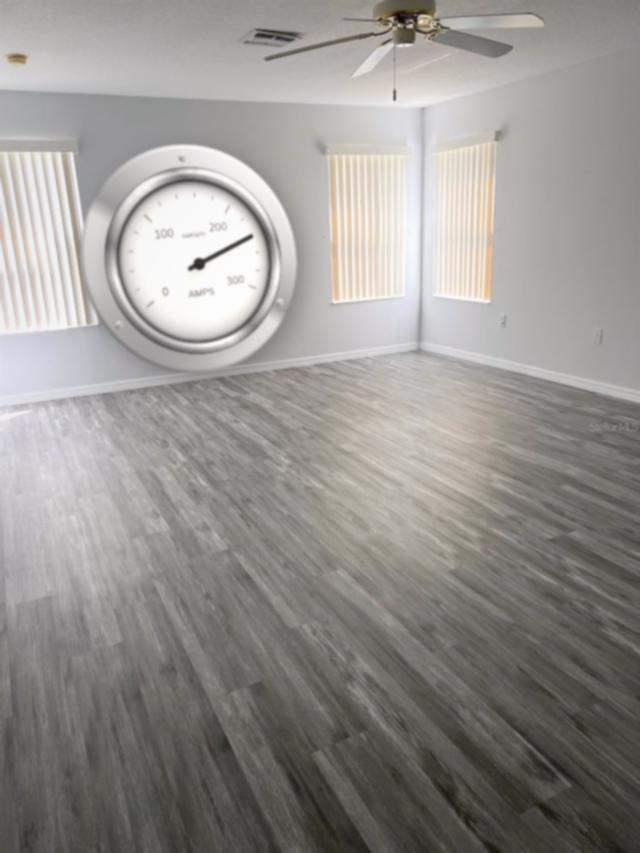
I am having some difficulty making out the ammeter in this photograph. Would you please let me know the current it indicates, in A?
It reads 240 A
